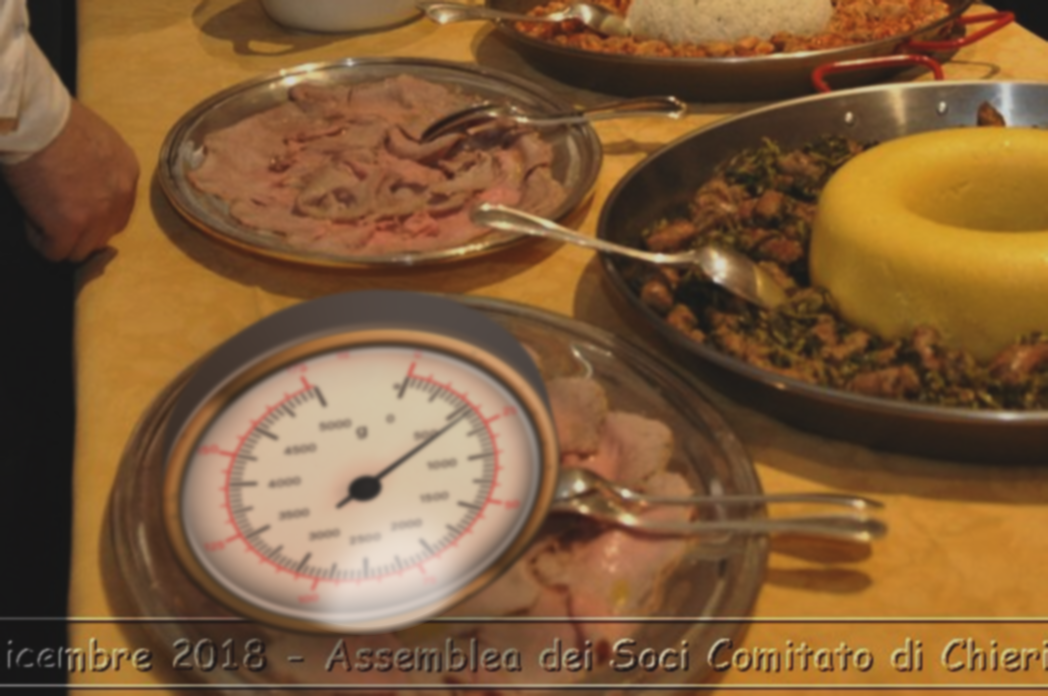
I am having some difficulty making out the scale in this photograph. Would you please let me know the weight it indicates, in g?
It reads 500 g
